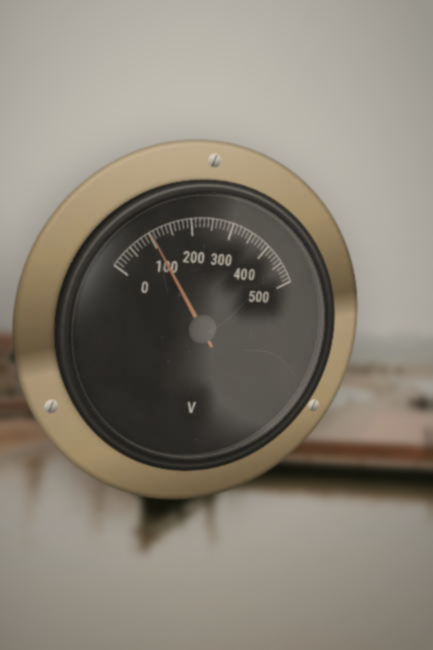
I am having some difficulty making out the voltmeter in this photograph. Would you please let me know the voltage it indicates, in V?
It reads 100 V
